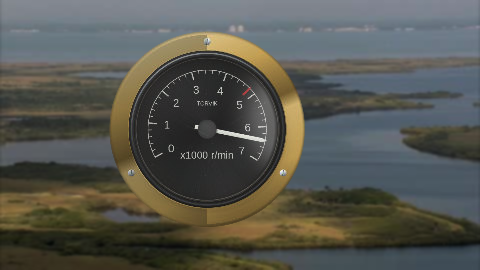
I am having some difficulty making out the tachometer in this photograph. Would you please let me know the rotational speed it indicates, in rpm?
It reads 6400 rpm
